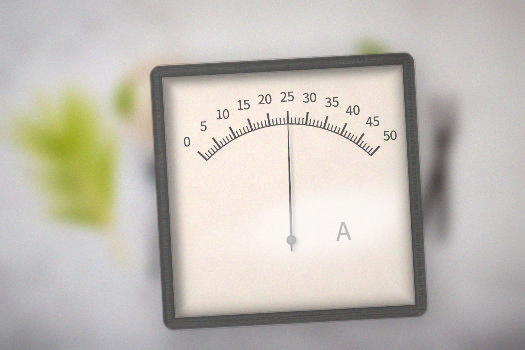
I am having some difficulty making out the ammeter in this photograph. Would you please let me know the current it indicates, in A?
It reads 25 A
